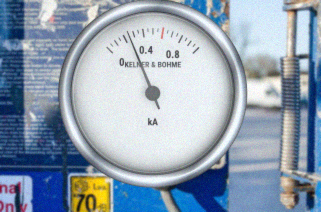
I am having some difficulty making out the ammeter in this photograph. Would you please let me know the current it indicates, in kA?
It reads 0.25 kA
